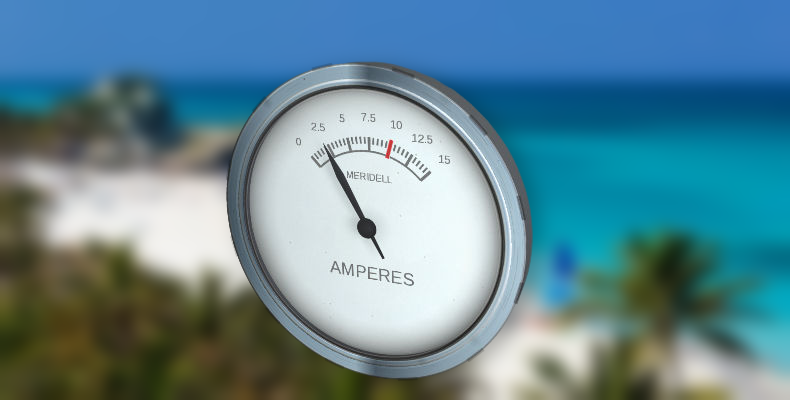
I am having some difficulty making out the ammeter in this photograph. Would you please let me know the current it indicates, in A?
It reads 2.5 A
